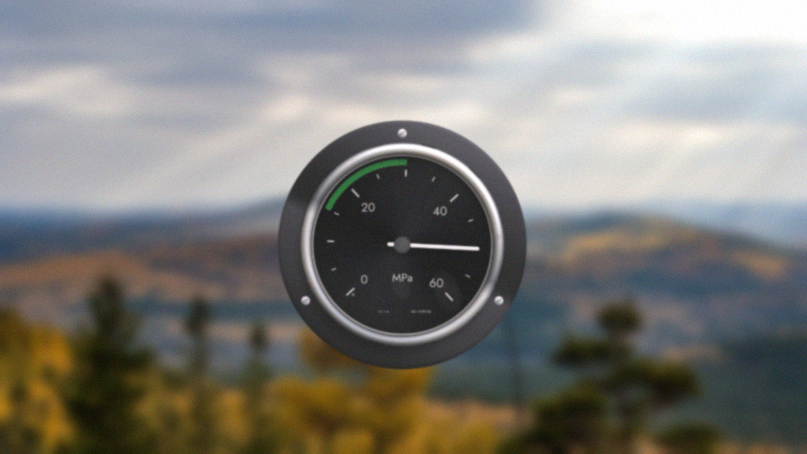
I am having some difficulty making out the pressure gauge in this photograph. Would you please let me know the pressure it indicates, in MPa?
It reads 50 MPa
